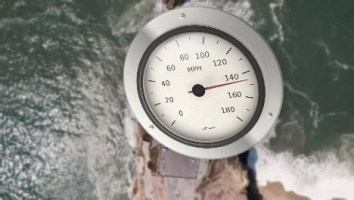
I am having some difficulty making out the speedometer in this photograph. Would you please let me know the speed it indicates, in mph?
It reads 145 mph
